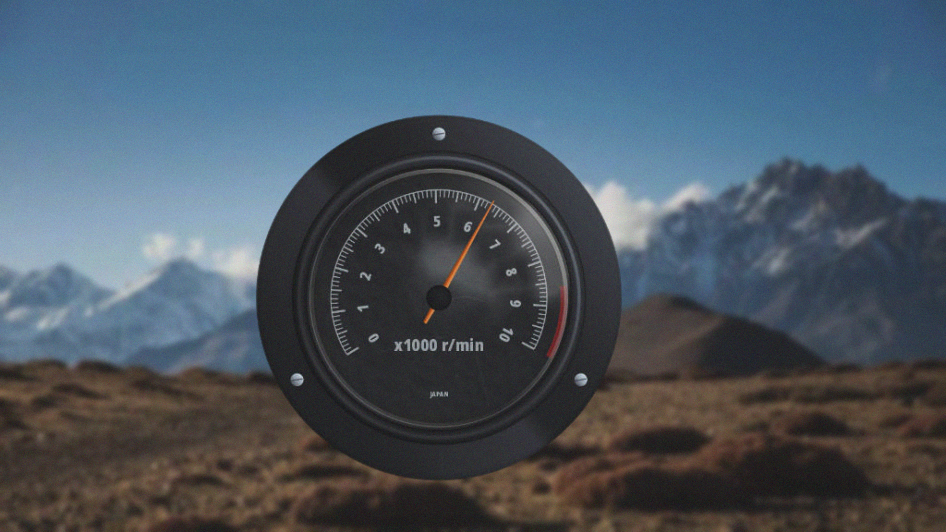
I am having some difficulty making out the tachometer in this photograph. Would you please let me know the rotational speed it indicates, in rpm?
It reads 6300 rpm
